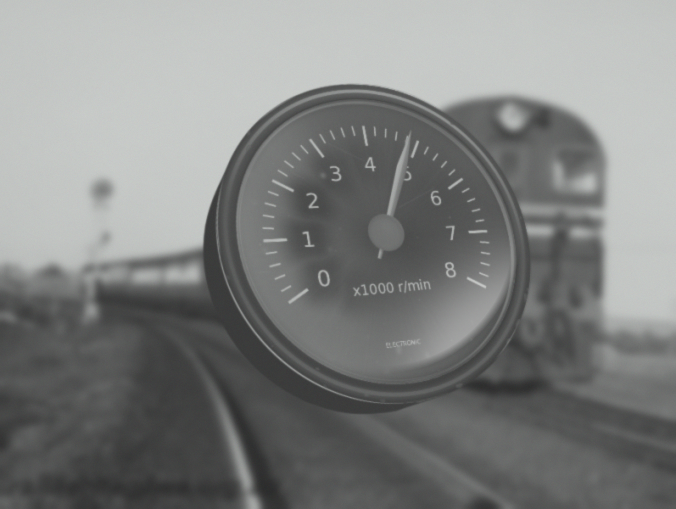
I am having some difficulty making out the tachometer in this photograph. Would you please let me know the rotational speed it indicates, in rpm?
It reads 4800 rpm
